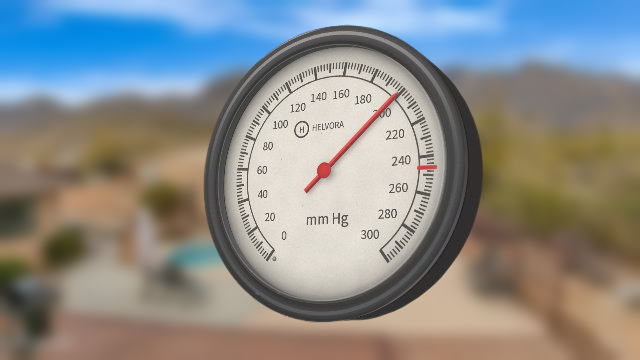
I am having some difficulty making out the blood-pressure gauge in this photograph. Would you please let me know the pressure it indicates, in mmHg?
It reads 200 mmHg
